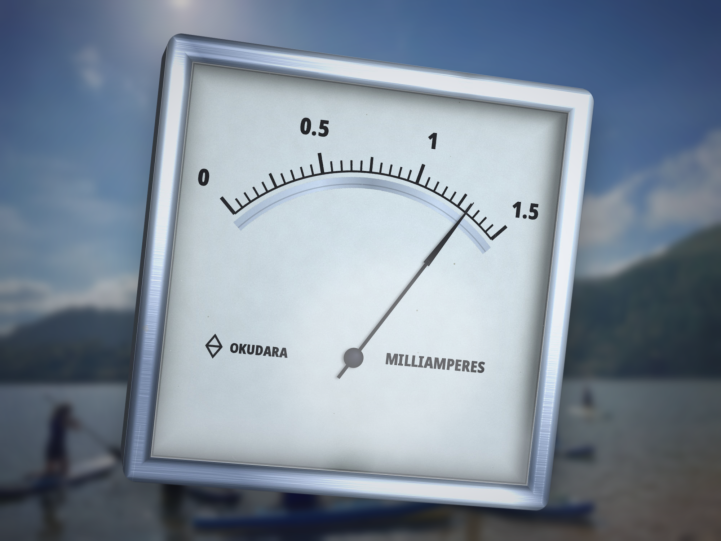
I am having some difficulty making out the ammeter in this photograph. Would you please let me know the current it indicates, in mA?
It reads 1.3 mA
